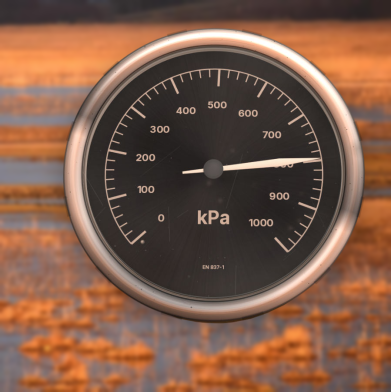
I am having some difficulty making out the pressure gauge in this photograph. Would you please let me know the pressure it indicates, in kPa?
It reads 800 kPa
